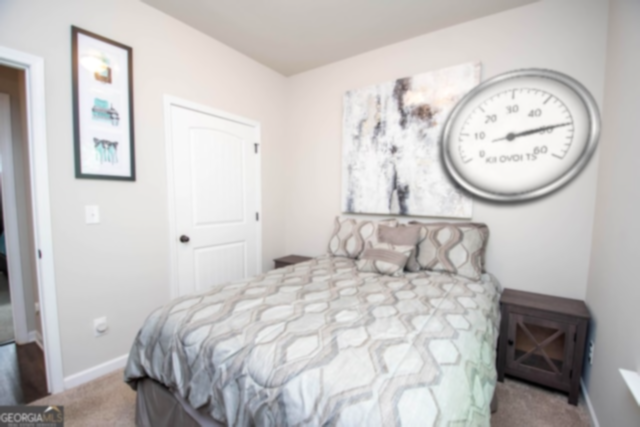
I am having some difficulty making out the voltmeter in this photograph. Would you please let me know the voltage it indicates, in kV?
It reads 50 kV
